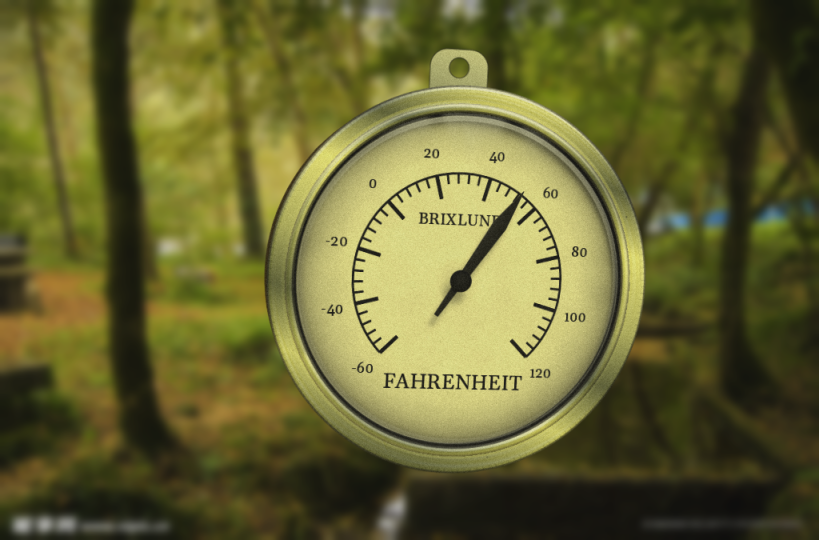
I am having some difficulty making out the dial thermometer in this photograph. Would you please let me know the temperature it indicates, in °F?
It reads 52 °F
